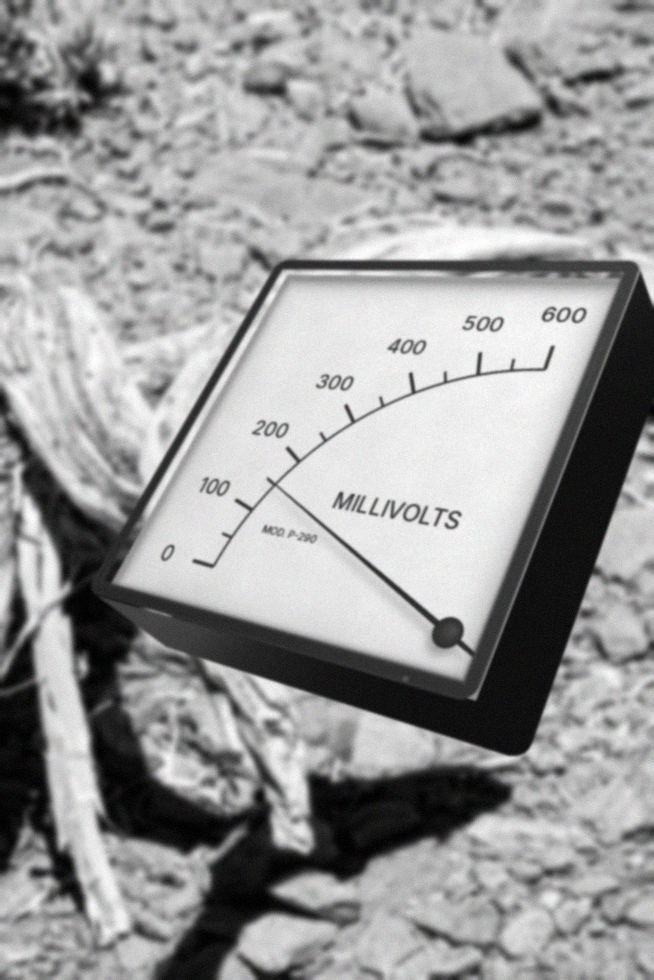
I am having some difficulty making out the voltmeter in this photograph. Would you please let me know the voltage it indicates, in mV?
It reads 150 mV
